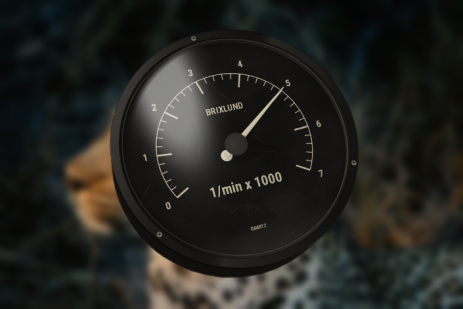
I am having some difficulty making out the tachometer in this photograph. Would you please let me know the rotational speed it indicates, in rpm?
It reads 5000 rpm
